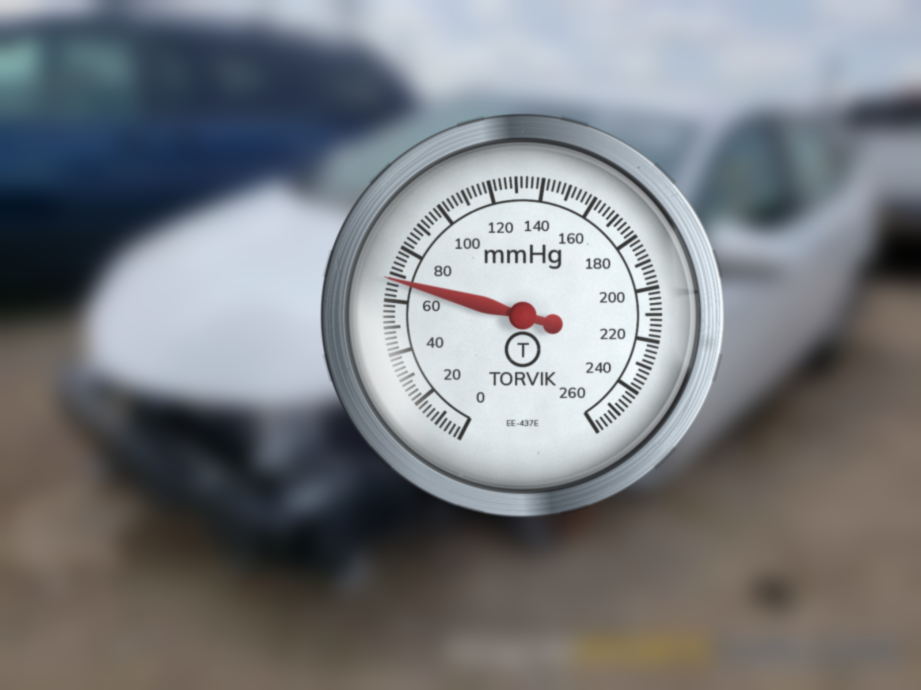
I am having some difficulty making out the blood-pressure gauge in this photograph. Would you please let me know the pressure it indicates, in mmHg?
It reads 68 mmHg
